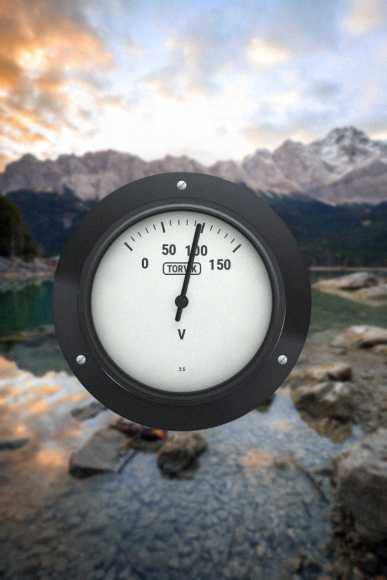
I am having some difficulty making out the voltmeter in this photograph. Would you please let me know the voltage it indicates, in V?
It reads 95 V
